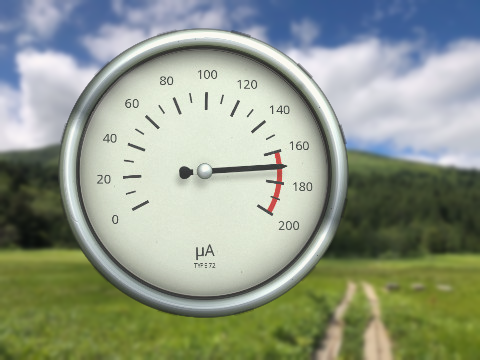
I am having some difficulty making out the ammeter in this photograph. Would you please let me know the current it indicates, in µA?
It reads 170 µA
